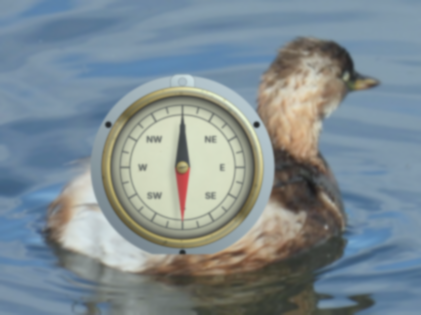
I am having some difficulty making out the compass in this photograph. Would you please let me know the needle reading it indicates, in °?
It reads 180 °
